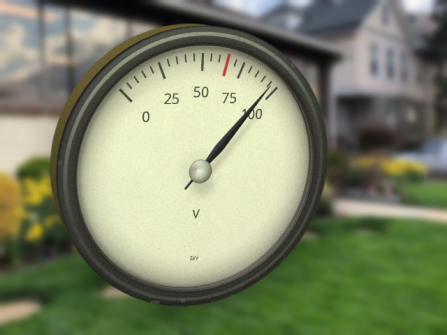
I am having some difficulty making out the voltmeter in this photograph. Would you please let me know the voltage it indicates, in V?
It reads 95 V
